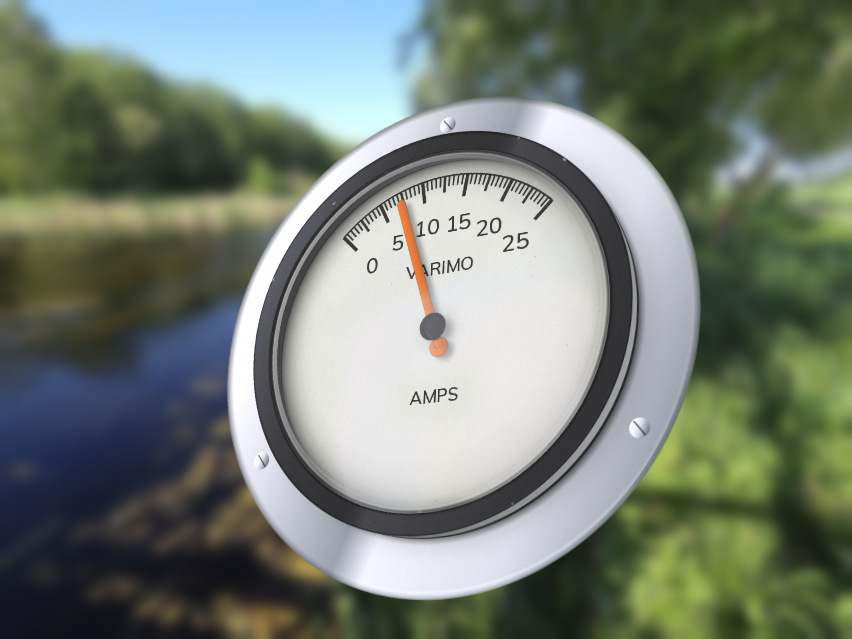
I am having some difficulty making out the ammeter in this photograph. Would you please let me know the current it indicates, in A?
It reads 7.5 A
